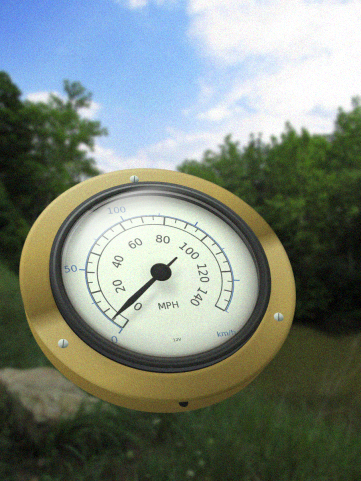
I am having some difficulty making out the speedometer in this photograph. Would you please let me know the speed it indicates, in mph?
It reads 5 mph
